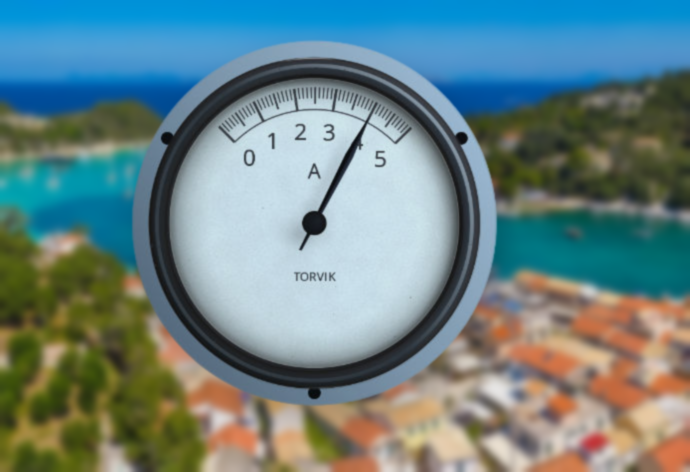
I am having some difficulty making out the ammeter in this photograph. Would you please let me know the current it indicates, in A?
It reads 4 A
